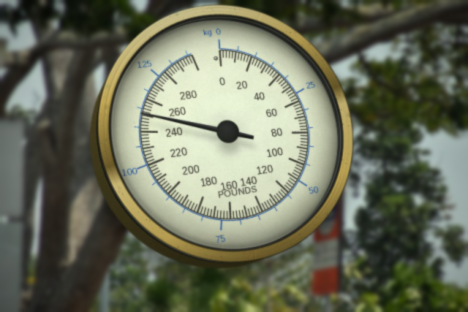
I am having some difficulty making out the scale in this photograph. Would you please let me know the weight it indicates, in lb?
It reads 250 lb
